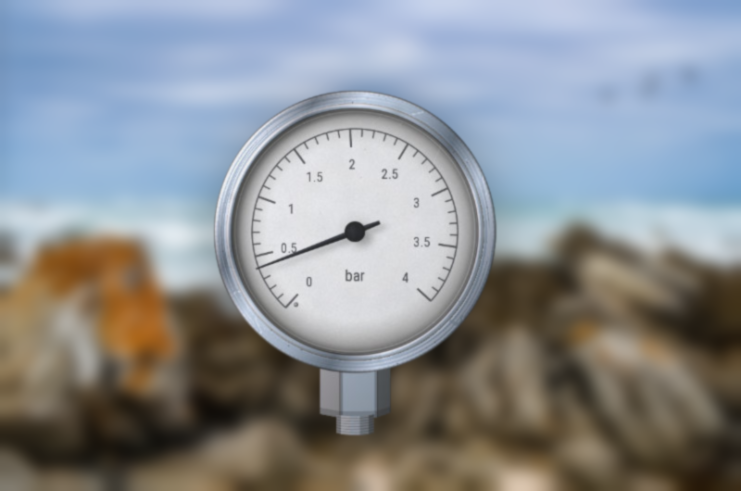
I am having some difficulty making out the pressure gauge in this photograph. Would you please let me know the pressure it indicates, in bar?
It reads 0.4 bar
